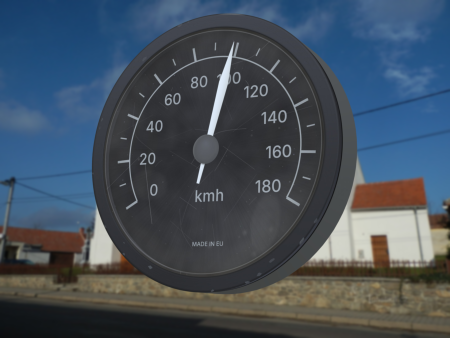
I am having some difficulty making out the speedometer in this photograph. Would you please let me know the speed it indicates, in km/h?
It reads 100 km/h
